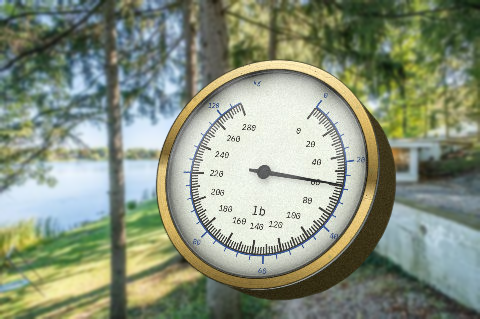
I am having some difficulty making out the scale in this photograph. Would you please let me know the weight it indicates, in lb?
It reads 60 lb
